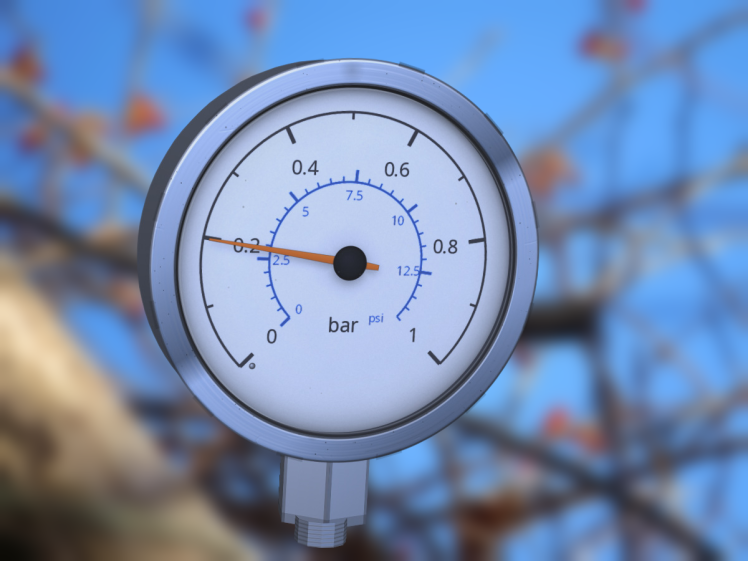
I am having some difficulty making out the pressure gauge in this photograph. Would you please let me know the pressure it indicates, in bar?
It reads 0.2 bar
